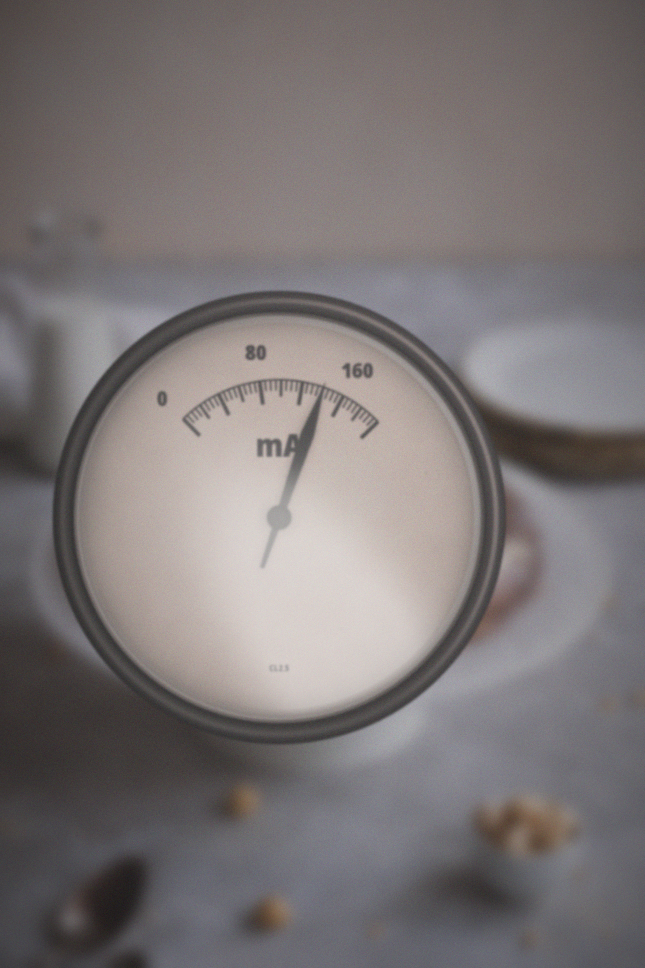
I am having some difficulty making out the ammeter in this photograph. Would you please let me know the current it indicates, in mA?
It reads 140 mA
